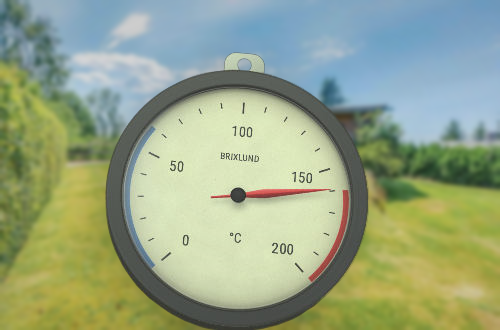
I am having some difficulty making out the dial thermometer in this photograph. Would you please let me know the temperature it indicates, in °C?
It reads 160 °C
